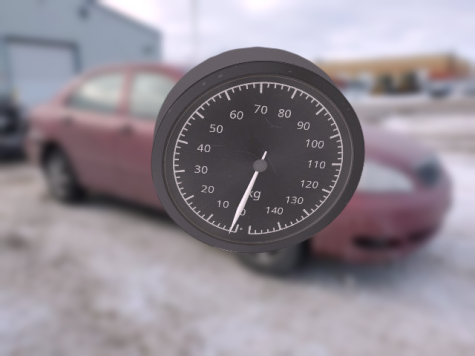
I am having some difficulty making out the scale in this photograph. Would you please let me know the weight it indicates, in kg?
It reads 2 kg
